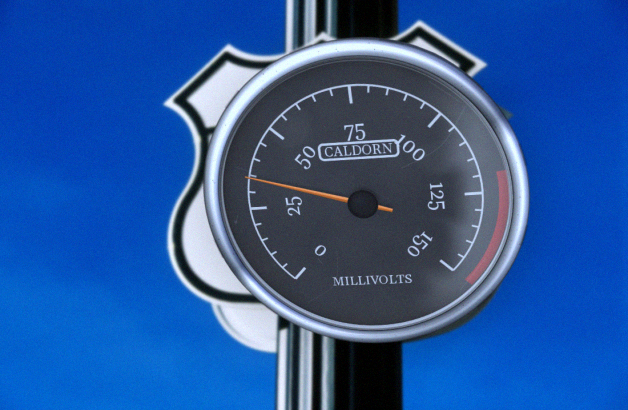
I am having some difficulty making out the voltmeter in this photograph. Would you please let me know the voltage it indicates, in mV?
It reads 35 mV
